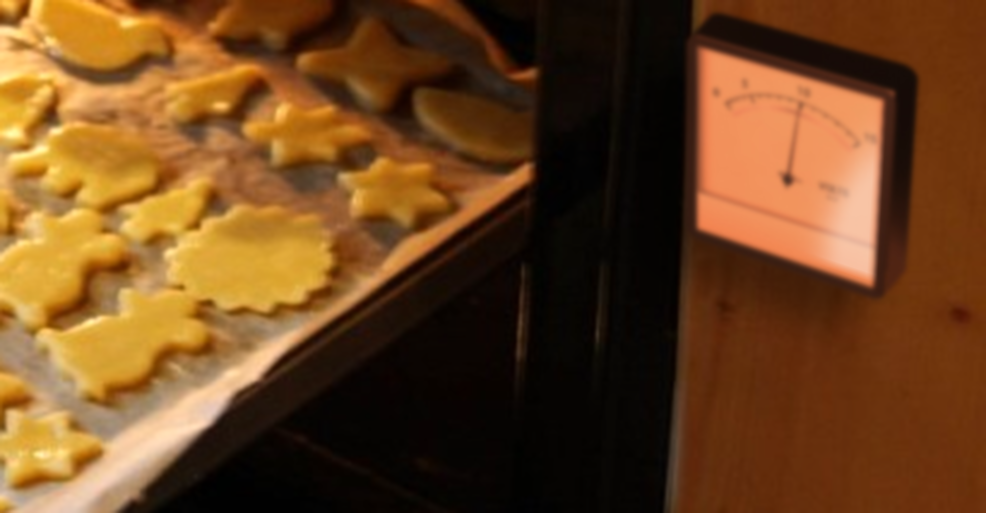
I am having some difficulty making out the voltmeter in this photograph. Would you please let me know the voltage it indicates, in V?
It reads 10 V
